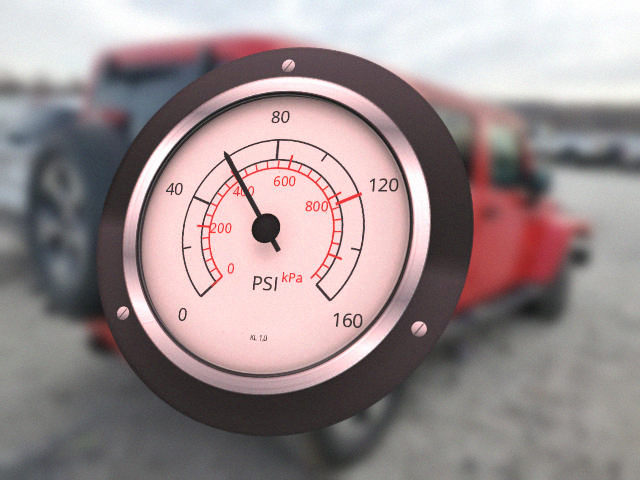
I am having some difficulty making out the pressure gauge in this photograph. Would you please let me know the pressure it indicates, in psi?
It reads 60 psi
